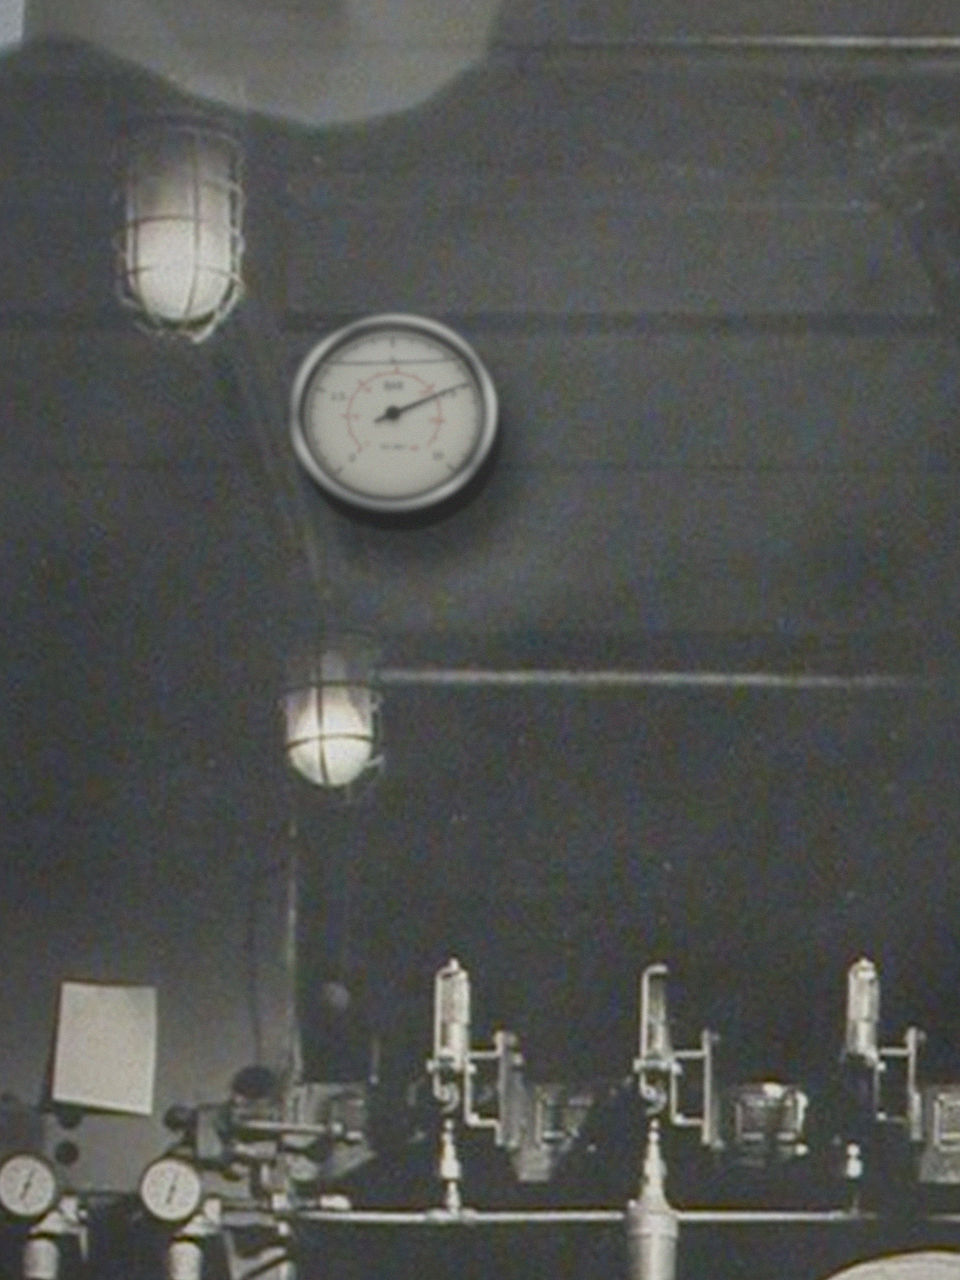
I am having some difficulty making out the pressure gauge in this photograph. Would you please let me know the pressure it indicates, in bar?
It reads 7.5 bar
